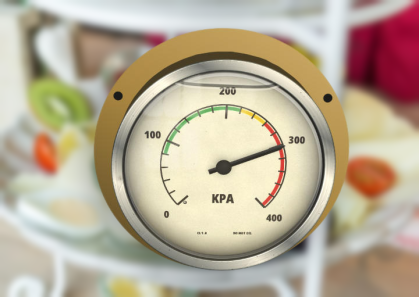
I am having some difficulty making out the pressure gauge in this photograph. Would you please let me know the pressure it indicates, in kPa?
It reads 300 kPa
